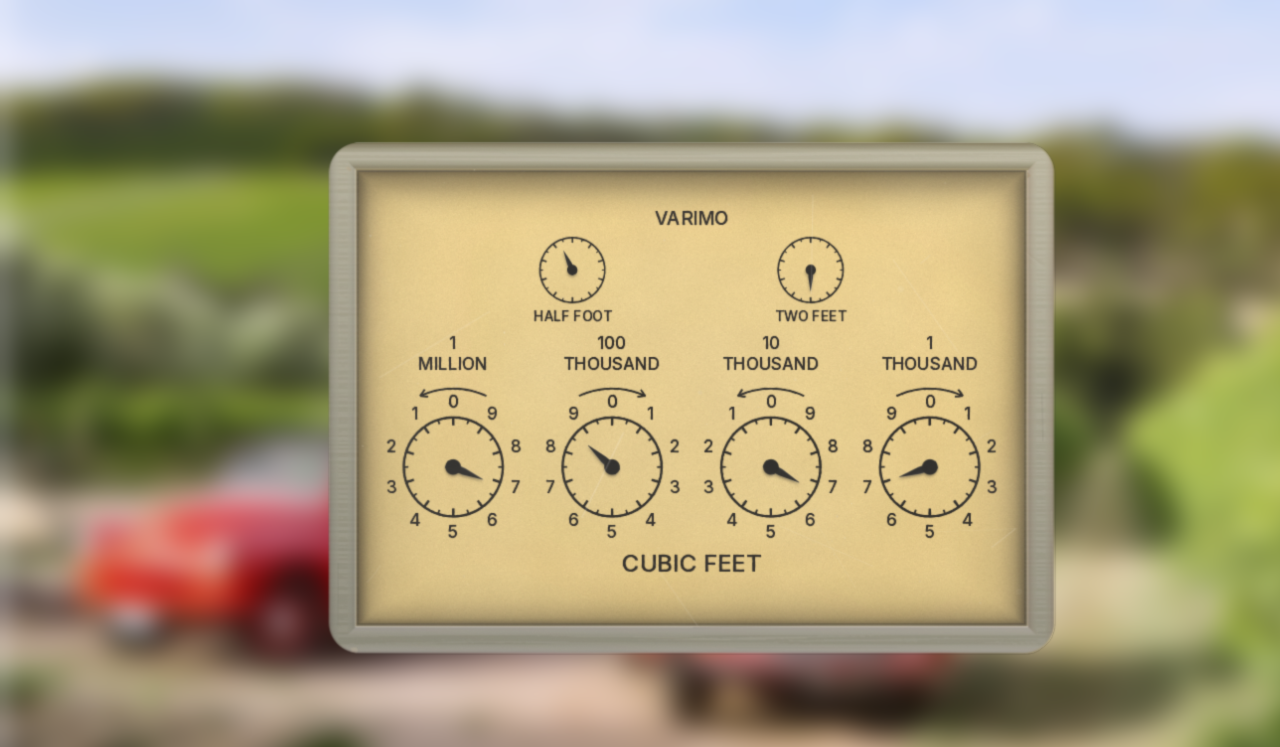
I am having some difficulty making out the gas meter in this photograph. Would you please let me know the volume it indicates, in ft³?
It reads 686700 ft³
